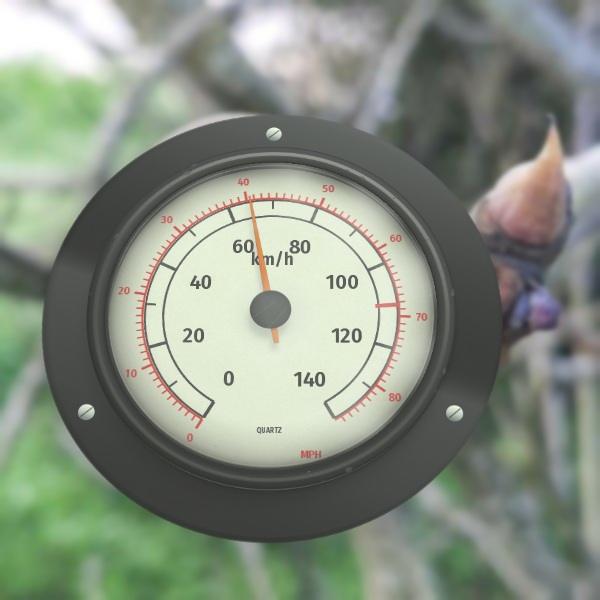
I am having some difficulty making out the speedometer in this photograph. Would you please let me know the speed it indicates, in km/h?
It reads 65 km/h
